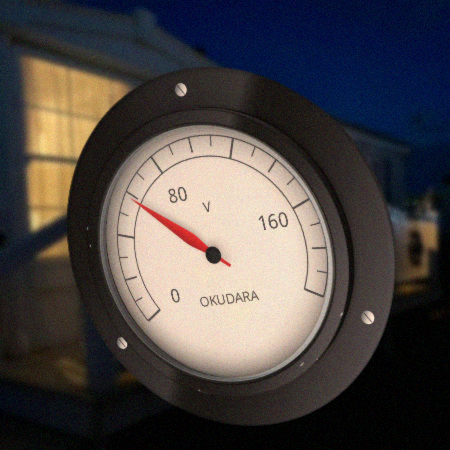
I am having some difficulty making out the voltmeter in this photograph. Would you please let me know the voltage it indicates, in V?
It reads 60 V
